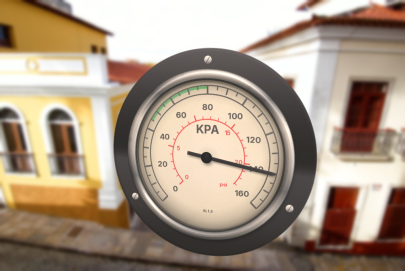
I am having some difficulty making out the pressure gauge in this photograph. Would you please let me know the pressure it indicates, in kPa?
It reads 140 kPa
